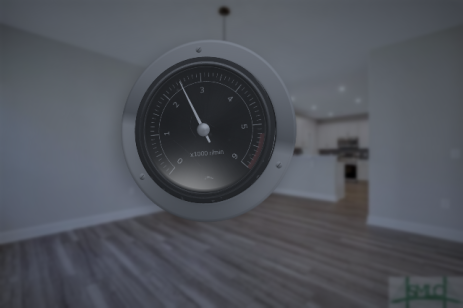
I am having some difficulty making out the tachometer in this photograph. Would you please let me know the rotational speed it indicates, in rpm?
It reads 2500 rpm
